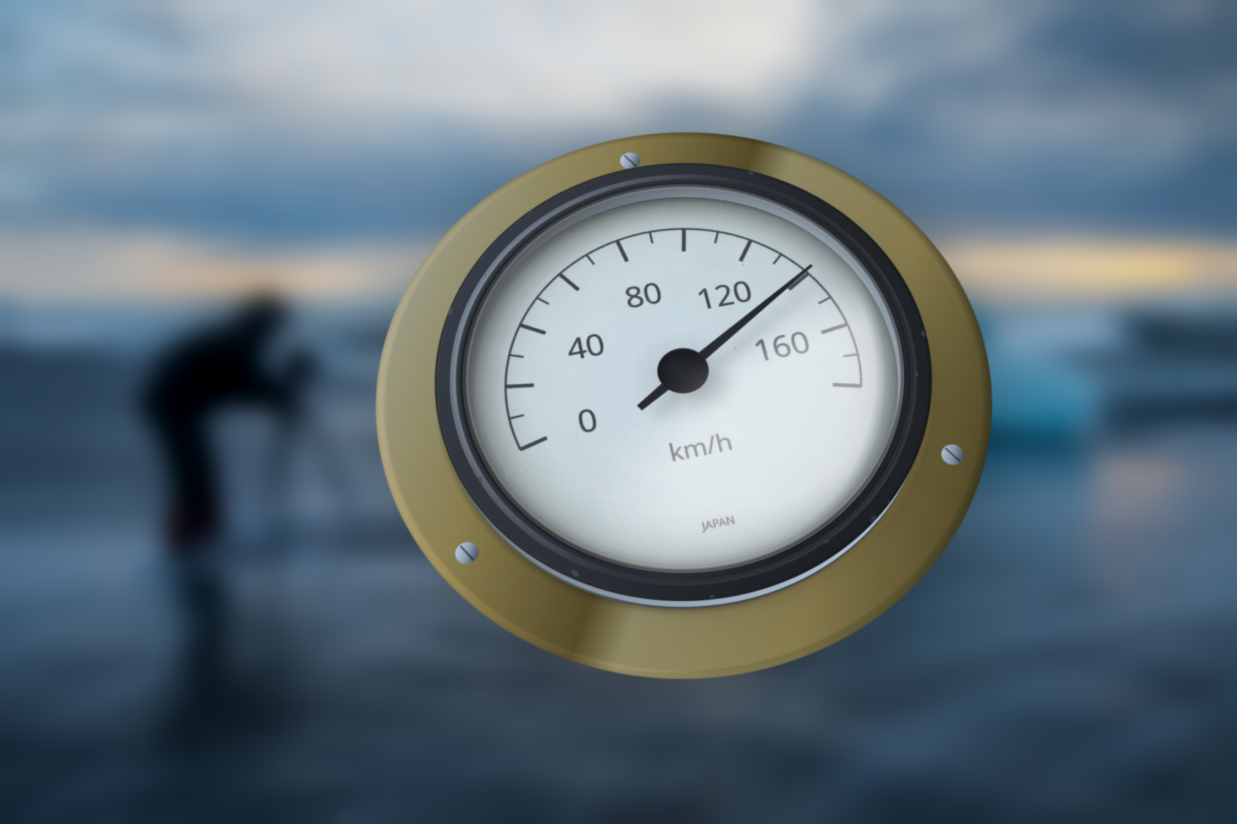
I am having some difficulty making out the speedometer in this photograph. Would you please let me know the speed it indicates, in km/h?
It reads 140 km/h
